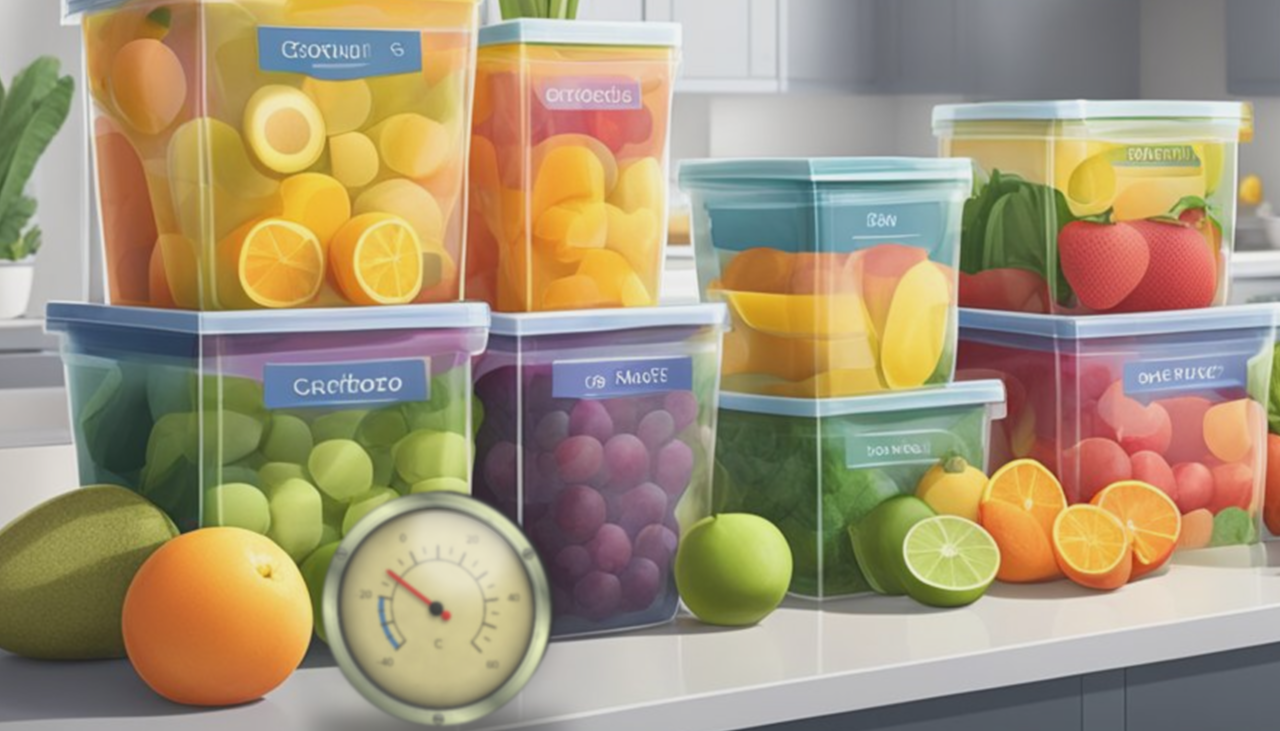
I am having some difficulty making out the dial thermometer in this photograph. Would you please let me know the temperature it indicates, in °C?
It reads -10 °C
